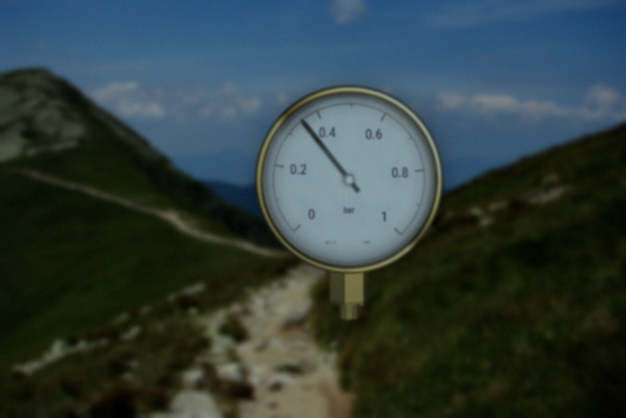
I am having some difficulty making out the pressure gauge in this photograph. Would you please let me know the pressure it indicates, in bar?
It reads 0.35 bar
